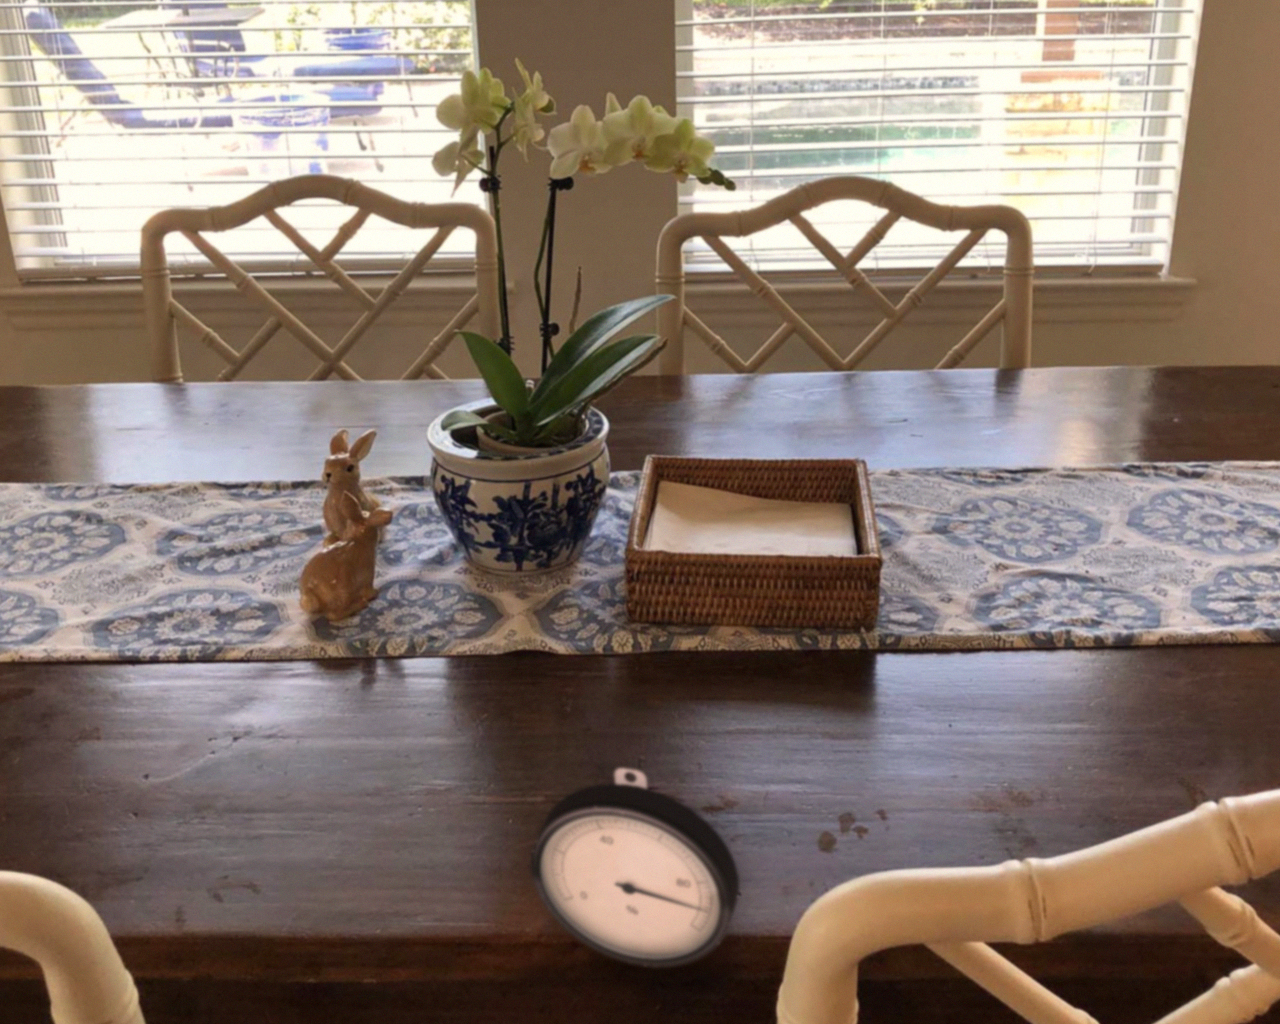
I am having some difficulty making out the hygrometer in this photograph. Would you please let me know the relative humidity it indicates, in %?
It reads 90 %
